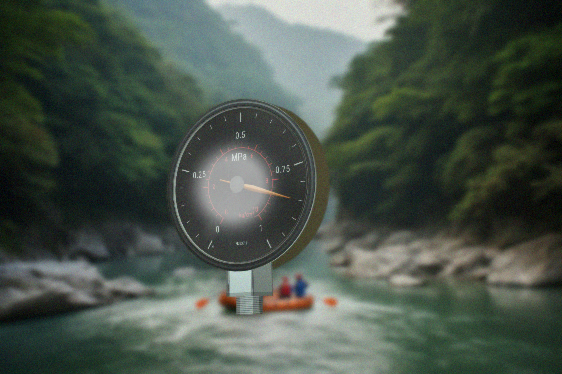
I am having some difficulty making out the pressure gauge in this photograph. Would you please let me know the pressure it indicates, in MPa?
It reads 0.85 MPa
